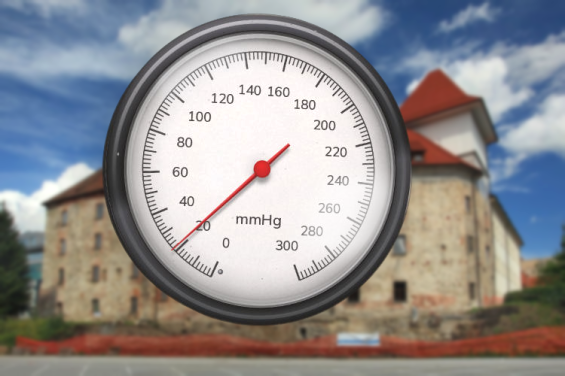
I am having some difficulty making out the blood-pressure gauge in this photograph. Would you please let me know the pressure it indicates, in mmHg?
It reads 22 mmHg
